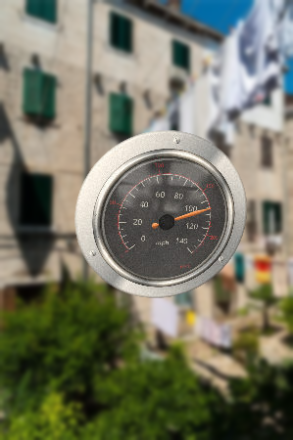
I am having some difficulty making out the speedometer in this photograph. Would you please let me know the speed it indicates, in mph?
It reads 105 mph
